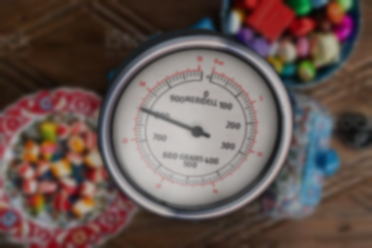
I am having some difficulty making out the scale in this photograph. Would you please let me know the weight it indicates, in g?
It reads 800 g
